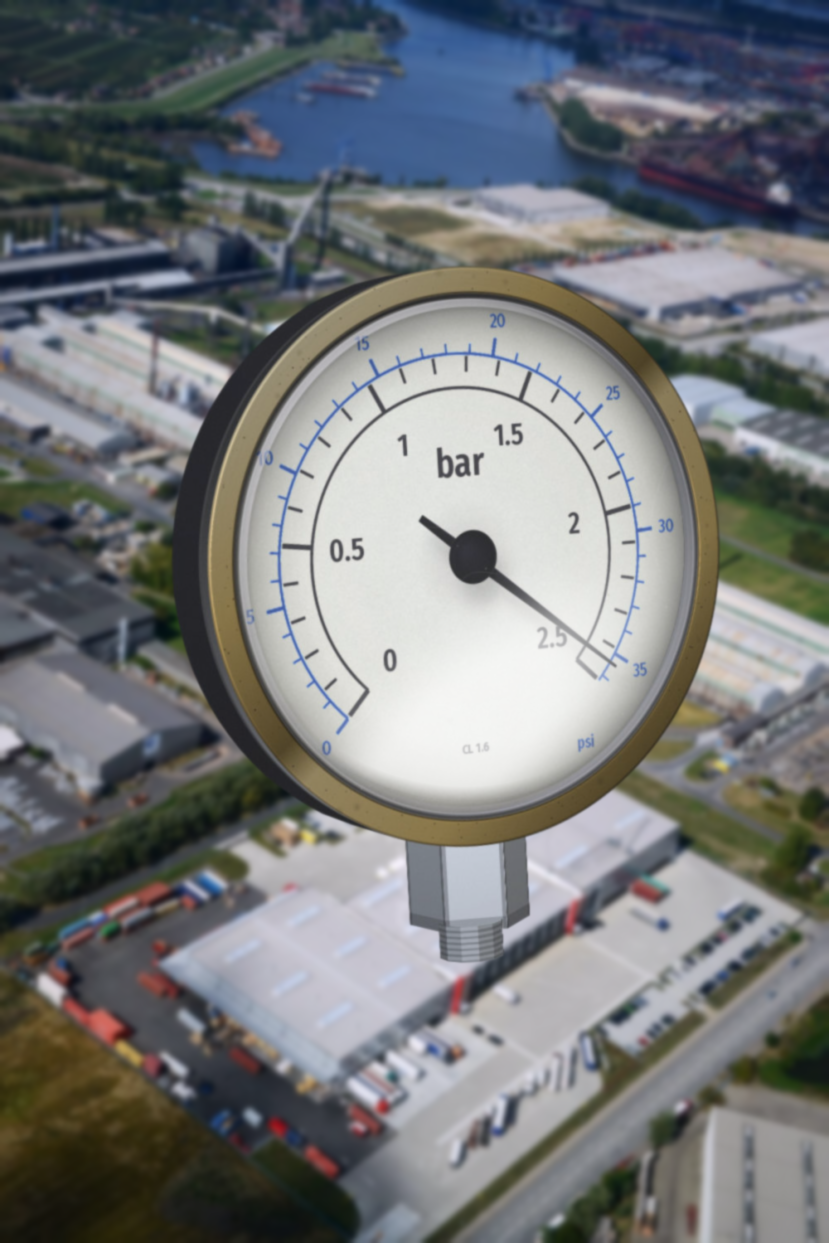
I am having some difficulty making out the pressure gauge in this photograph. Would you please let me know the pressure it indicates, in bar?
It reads 2.45 bar
